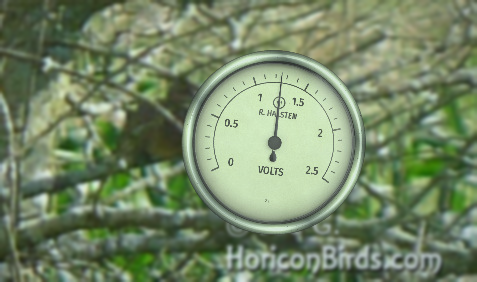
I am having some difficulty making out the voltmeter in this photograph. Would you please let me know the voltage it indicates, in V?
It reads 1.25 V
